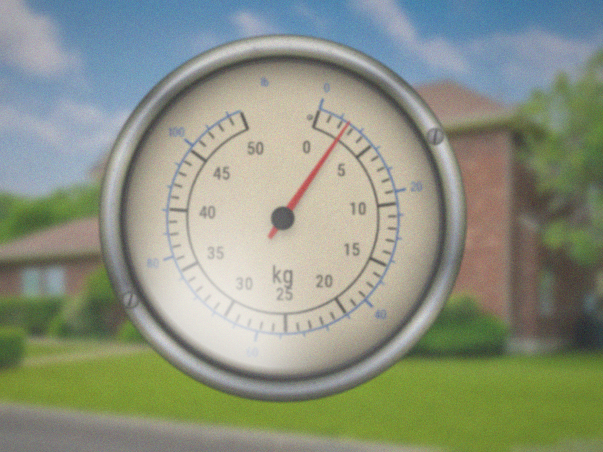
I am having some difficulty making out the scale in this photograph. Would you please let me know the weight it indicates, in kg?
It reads 2.5 kg
